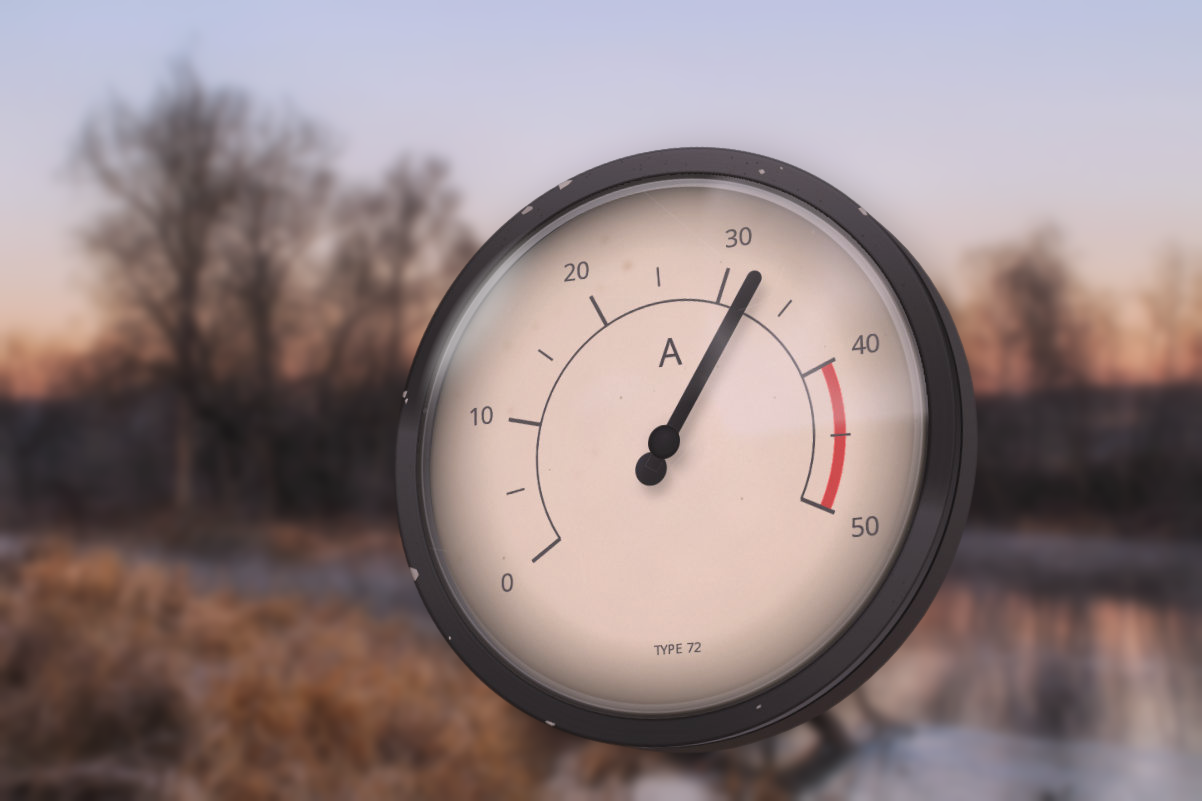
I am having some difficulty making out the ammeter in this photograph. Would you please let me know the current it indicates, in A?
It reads 32.5 A
